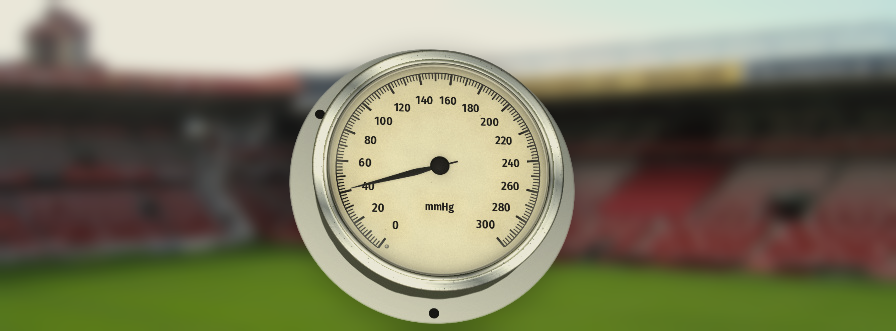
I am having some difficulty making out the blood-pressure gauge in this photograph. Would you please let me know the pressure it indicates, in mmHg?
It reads 40 mmHg
